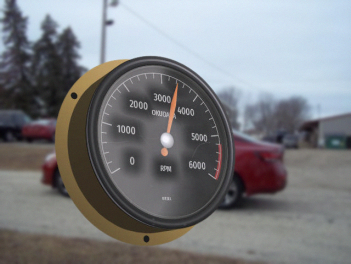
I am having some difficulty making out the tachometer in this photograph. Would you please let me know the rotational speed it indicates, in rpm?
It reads 3400 rpm
